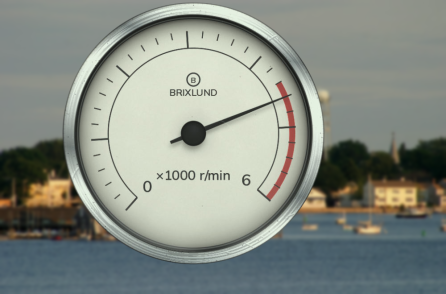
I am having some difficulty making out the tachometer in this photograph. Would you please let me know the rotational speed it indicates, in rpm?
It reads 4600 rpm
